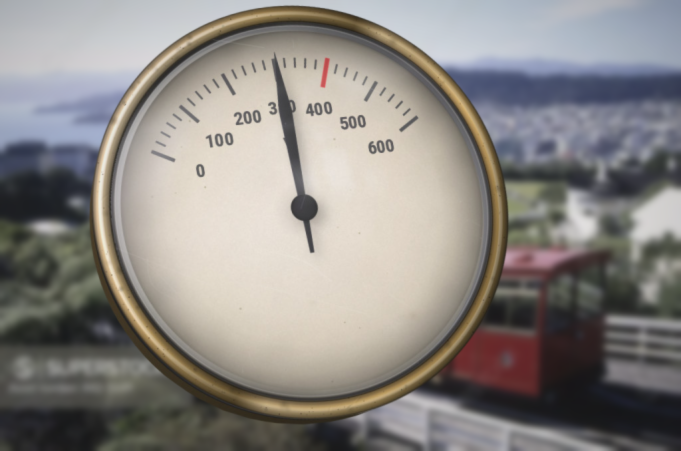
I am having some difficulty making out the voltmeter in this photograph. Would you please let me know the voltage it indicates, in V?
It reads 300 V
